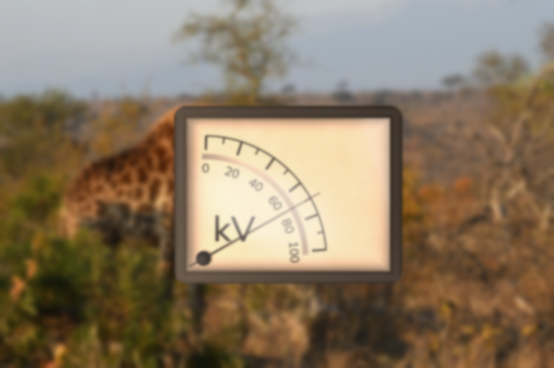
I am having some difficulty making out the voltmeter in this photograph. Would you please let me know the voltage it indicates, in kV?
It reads 70 kV
